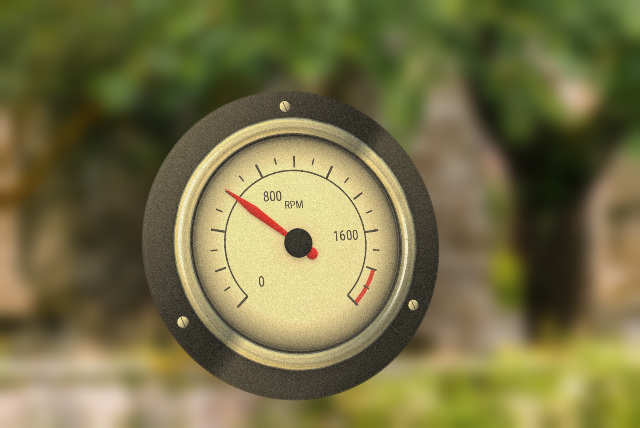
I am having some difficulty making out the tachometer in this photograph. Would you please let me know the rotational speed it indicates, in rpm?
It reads 600 rpm
